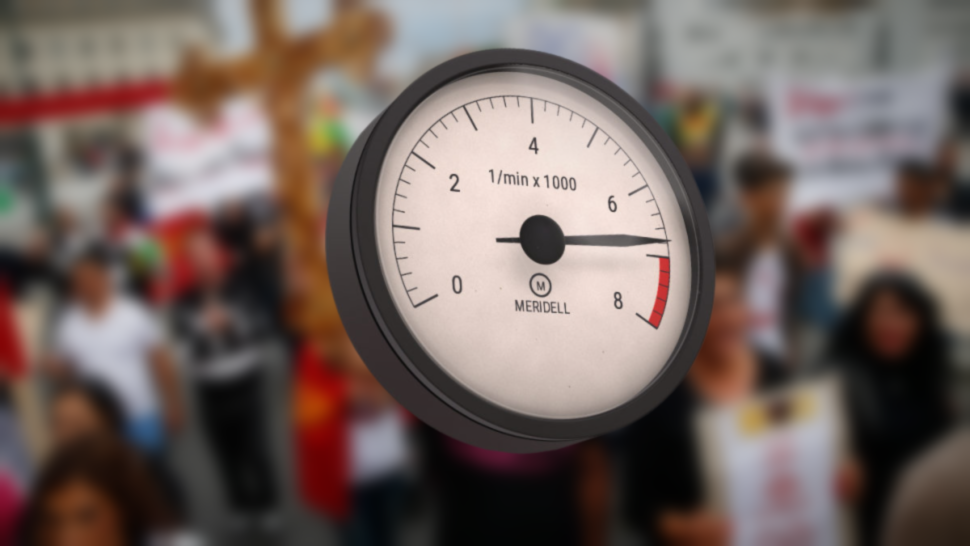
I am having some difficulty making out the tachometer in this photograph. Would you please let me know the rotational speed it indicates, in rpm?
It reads 6800 rpm
